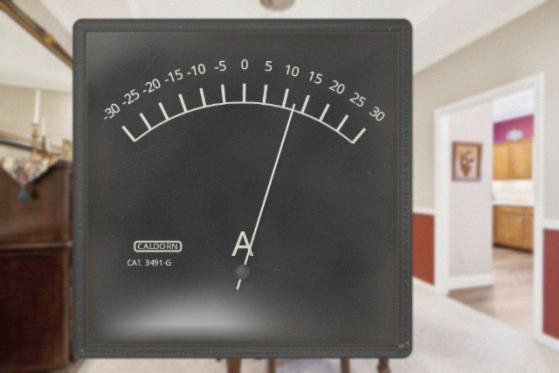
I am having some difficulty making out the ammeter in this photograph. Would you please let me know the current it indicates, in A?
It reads 12.5 A
